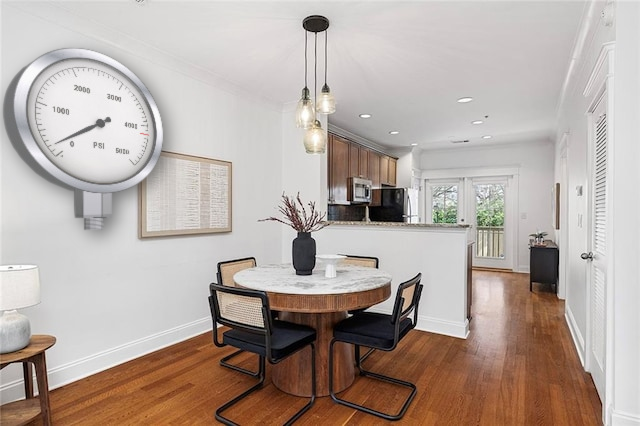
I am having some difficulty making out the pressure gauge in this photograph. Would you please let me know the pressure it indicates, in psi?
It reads 200 psi
